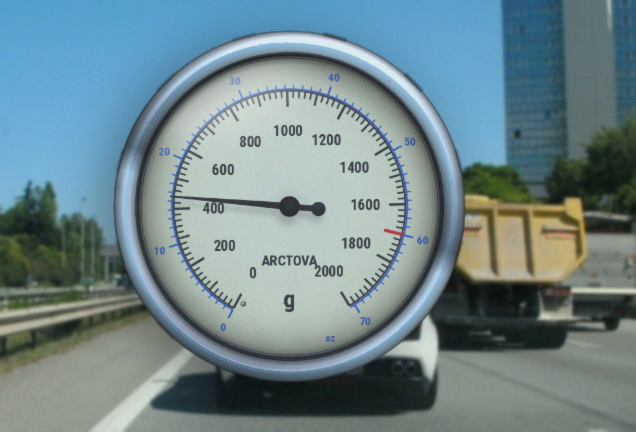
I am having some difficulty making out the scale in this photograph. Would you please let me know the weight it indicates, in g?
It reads 440 g
